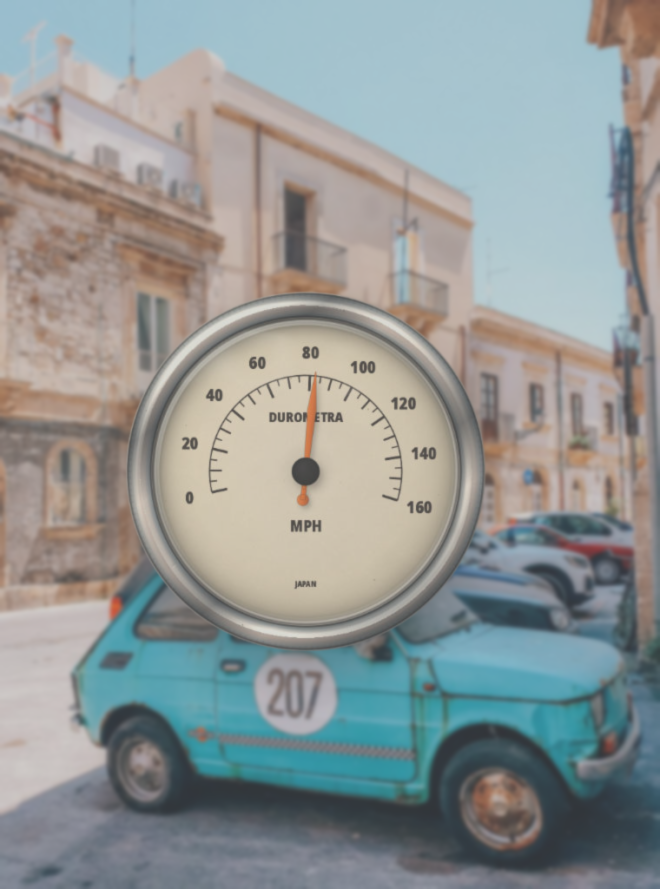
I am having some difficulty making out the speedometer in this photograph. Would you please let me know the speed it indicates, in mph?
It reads 82.5 mph
